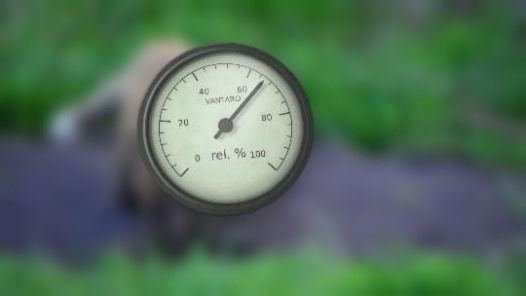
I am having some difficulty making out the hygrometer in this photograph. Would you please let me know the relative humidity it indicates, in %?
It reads 66 %
